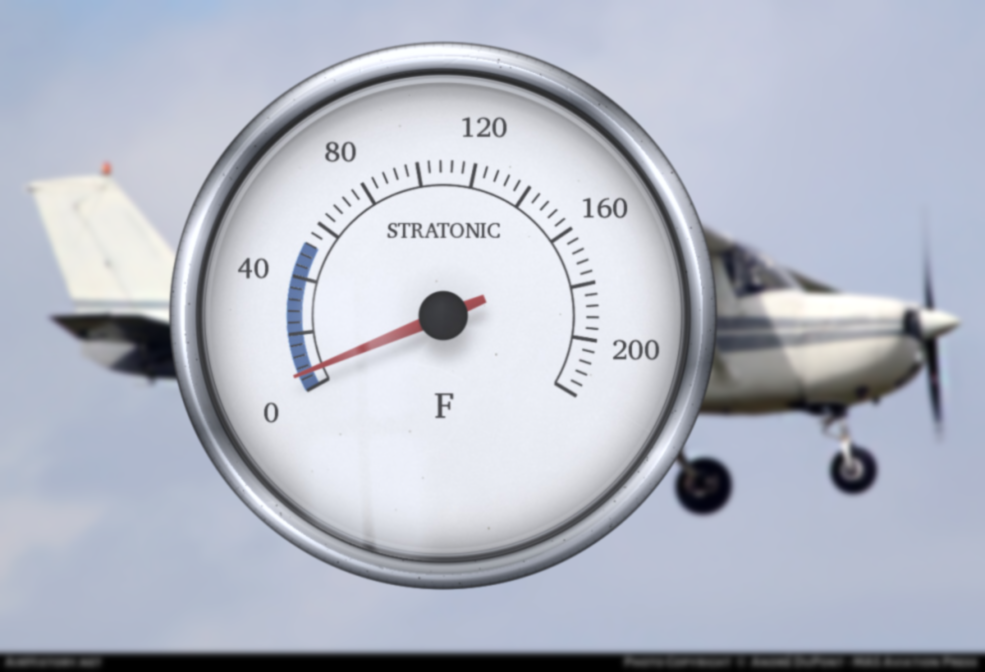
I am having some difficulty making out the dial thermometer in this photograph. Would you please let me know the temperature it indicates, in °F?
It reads 6 °F
